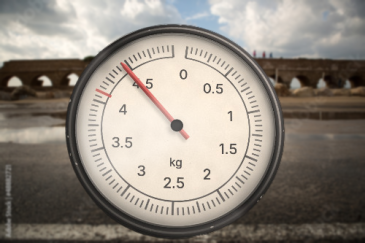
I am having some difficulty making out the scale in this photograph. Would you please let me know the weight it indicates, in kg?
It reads 4.45 kg
